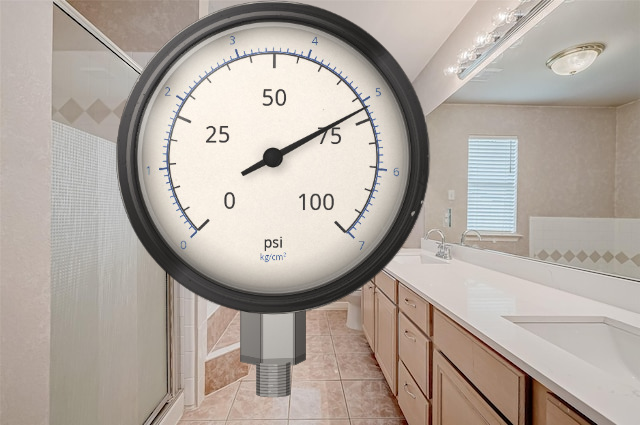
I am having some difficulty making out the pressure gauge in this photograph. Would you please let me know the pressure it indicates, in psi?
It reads 72.5 psi
